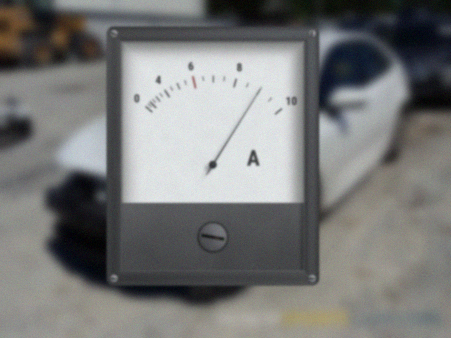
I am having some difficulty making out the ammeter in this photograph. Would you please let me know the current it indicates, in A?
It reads 9 A
